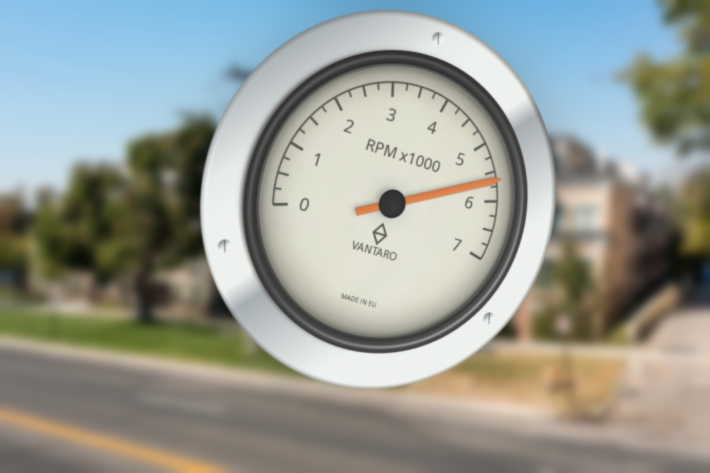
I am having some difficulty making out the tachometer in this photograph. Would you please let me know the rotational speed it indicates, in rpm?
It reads 5625 rpm
